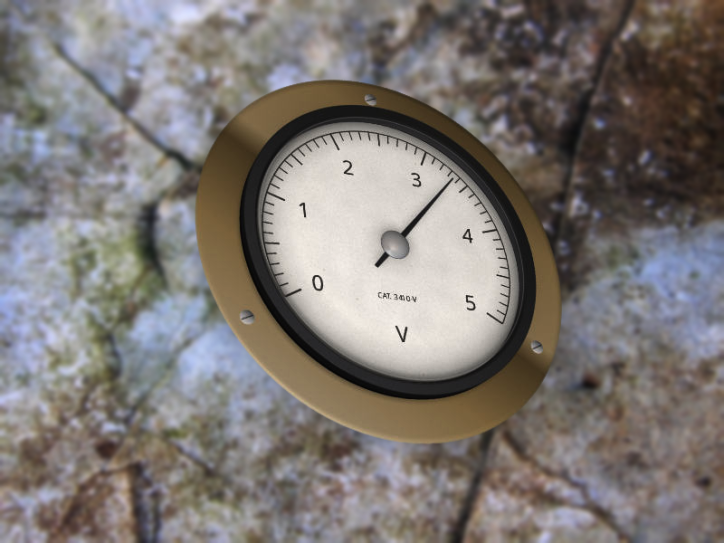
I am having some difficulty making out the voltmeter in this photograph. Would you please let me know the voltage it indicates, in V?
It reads 3.35 V
